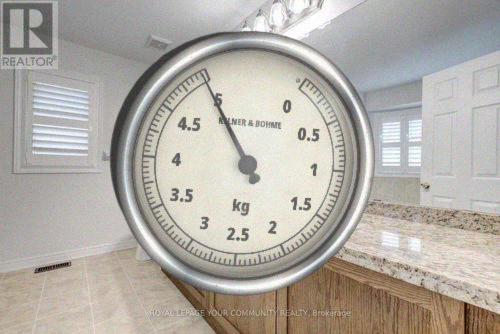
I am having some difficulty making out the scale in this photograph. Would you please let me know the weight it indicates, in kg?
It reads 4.95 kg
